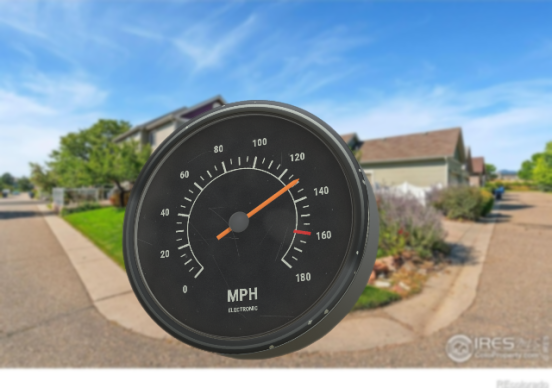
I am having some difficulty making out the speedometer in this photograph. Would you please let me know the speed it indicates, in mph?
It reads 130 mph
